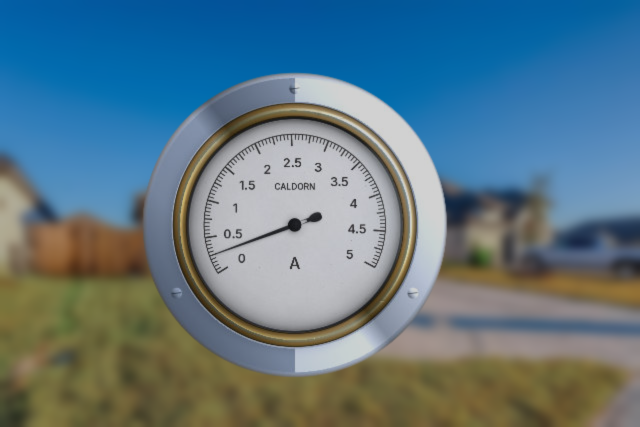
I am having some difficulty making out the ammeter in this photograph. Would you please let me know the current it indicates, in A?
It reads 0.25 A
